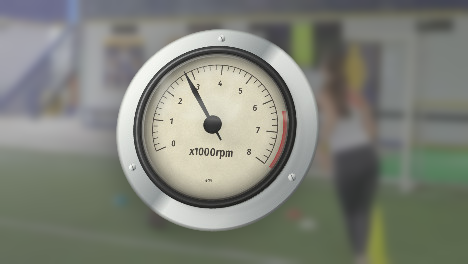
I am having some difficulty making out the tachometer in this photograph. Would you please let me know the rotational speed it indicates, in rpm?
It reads 2800 rpm
